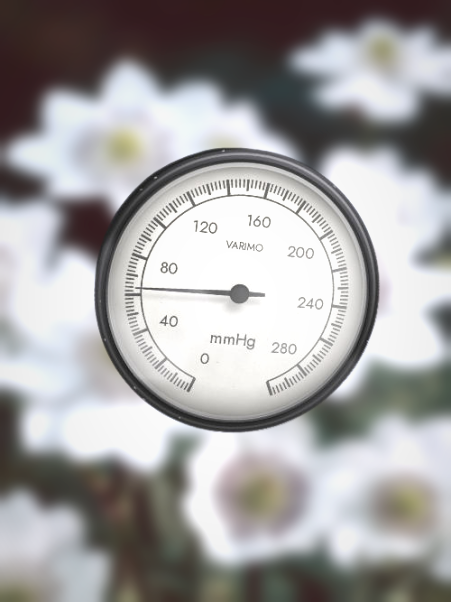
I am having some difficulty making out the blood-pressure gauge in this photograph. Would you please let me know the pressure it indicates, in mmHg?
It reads 64 mmHg
